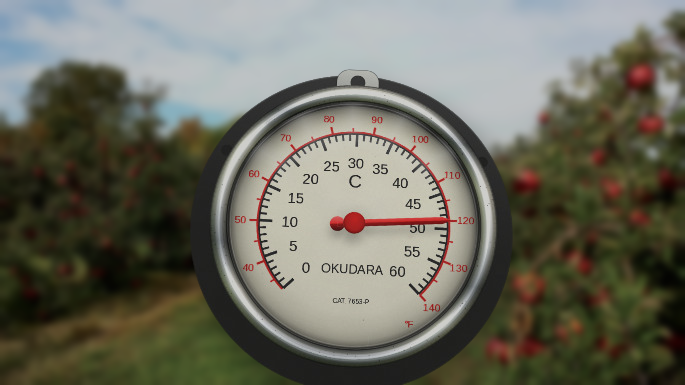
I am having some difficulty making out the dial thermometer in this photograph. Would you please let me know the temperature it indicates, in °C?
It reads 49 °C
